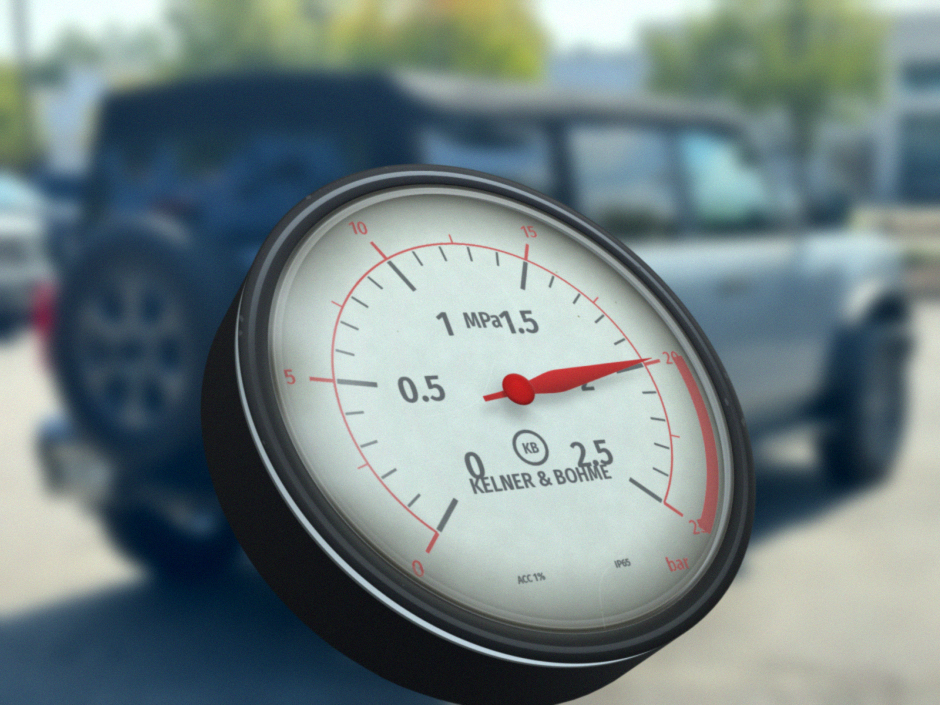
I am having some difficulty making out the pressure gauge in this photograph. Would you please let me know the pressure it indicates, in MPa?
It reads 2 MPa
